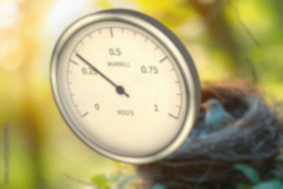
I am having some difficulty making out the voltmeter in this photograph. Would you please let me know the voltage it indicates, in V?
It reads 0.3 V
